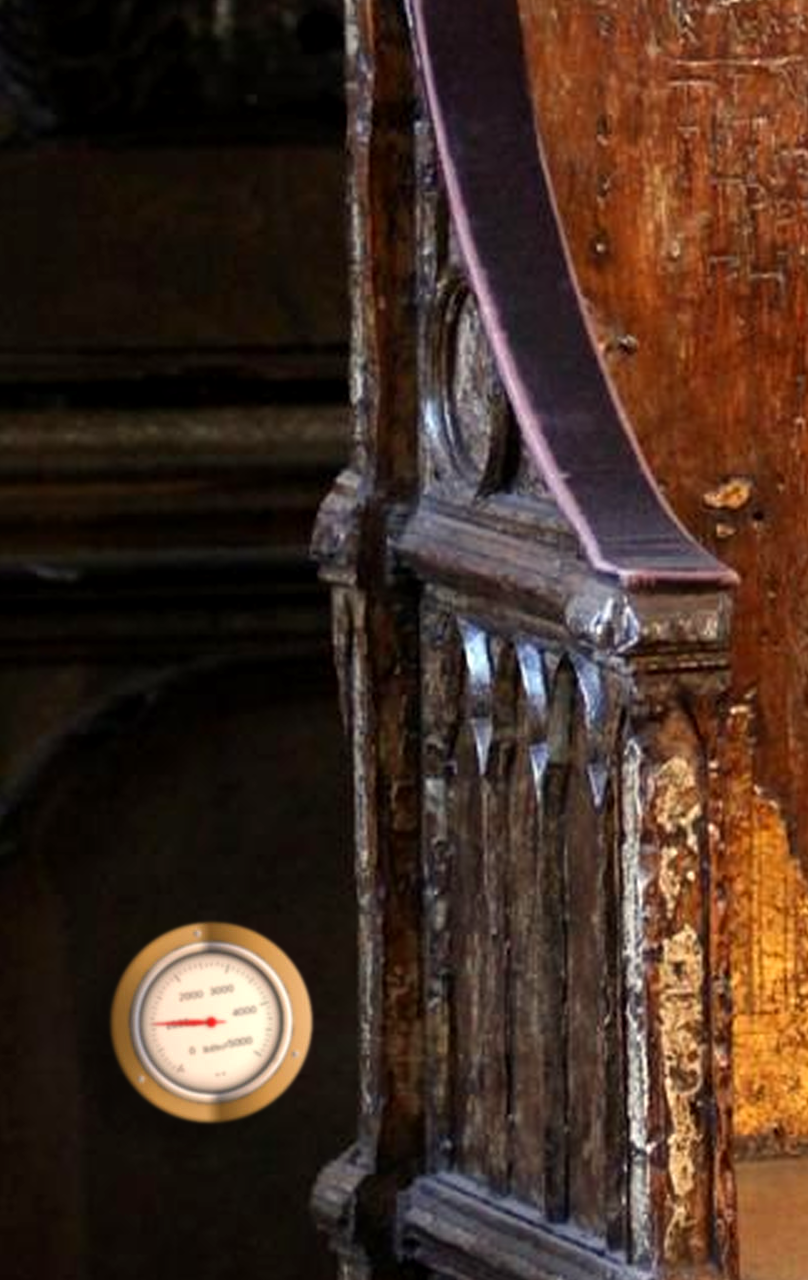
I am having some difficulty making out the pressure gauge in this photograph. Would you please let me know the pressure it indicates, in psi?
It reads 1000 psi
